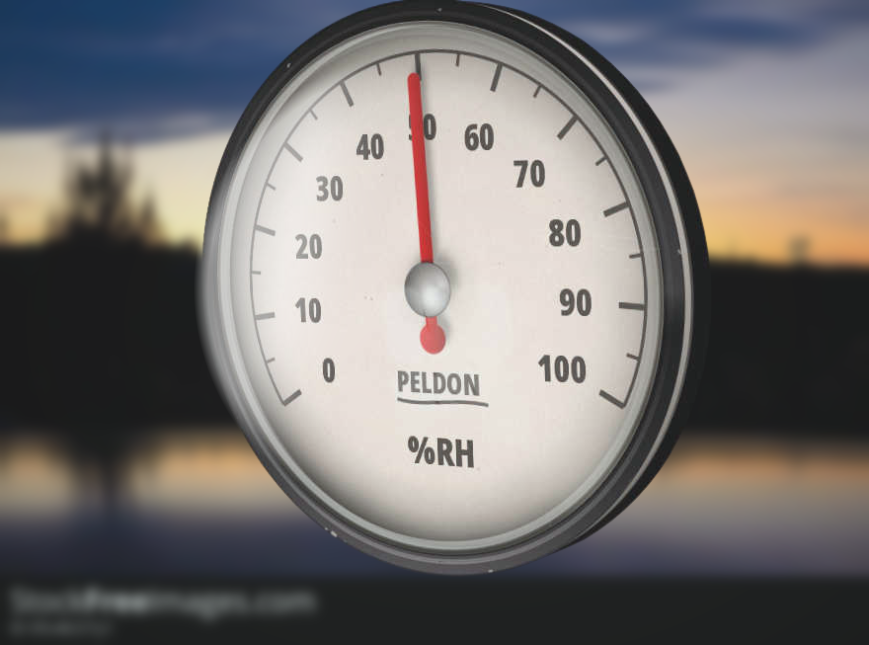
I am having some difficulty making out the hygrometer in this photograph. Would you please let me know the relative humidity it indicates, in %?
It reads 50 %
